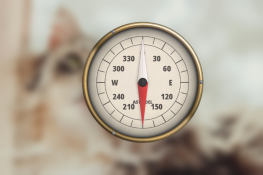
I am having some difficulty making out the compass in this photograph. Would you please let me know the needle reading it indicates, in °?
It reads 180 °
